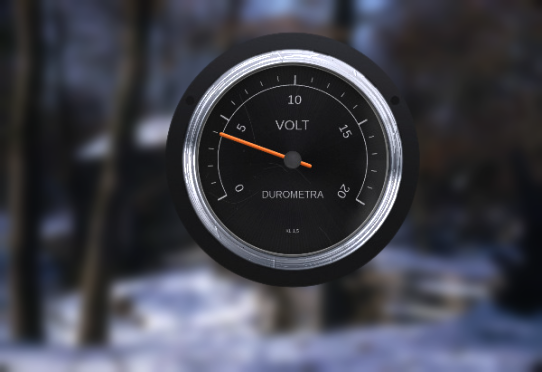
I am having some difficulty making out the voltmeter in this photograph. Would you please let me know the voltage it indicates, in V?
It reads 4 V
